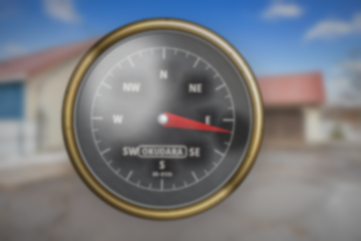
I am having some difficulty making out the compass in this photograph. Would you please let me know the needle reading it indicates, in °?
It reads 100 °
